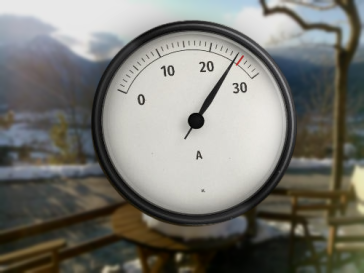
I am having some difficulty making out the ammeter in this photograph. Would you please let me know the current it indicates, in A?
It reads 25 A
